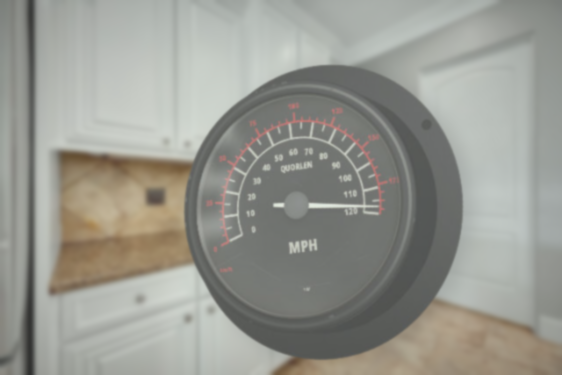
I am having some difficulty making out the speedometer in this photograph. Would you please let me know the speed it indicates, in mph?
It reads 117.5 mph
